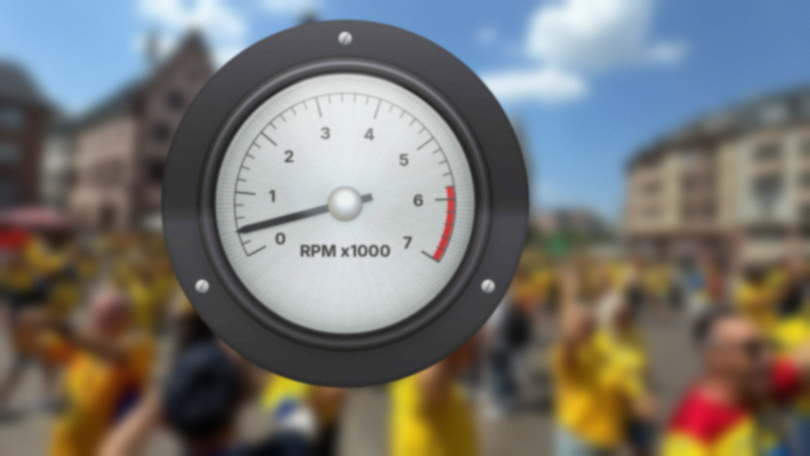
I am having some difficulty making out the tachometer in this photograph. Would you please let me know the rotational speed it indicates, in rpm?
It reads 400 rpm
